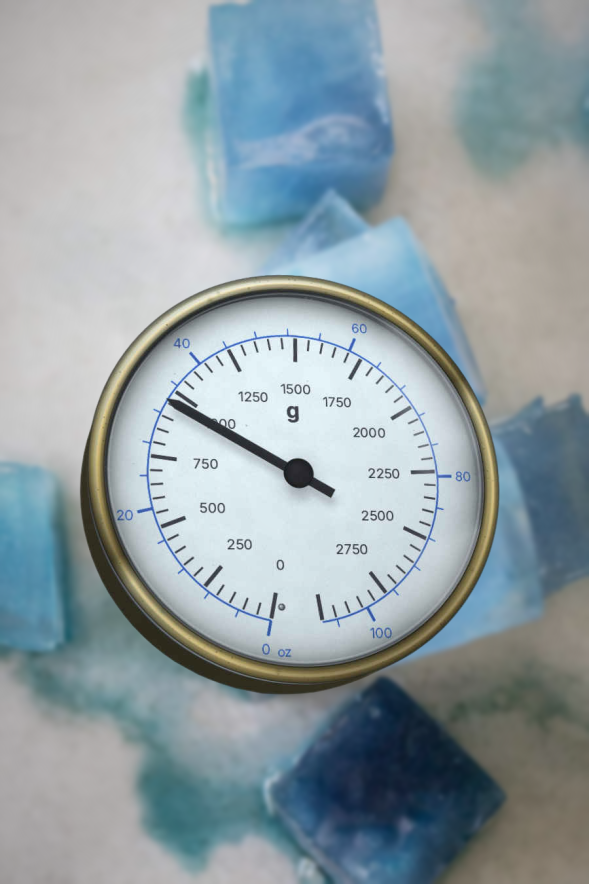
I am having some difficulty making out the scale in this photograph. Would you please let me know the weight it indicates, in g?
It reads 950 g
